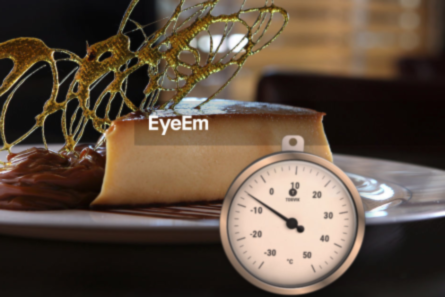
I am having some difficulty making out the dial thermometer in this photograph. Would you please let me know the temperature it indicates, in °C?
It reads -6 °C
